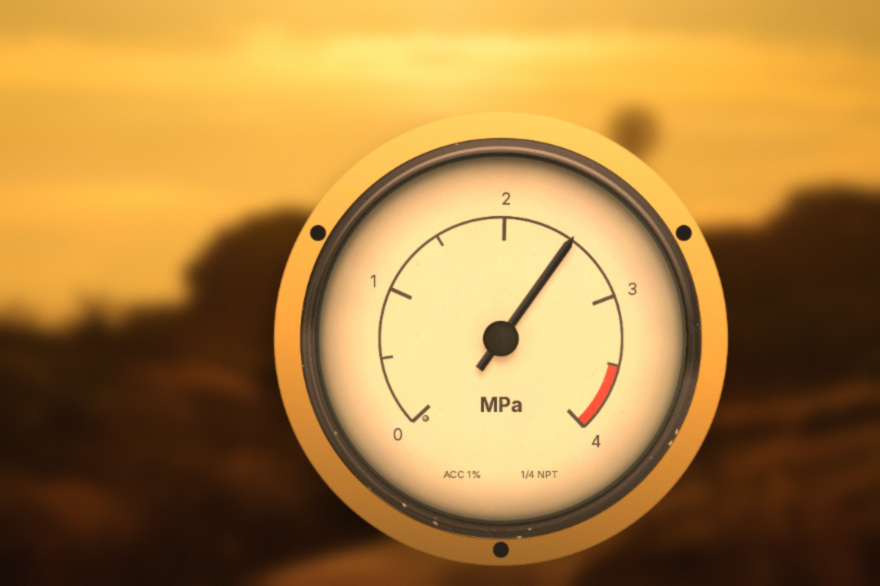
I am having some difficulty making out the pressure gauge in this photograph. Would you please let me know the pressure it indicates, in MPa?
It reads 2.5 MPa
